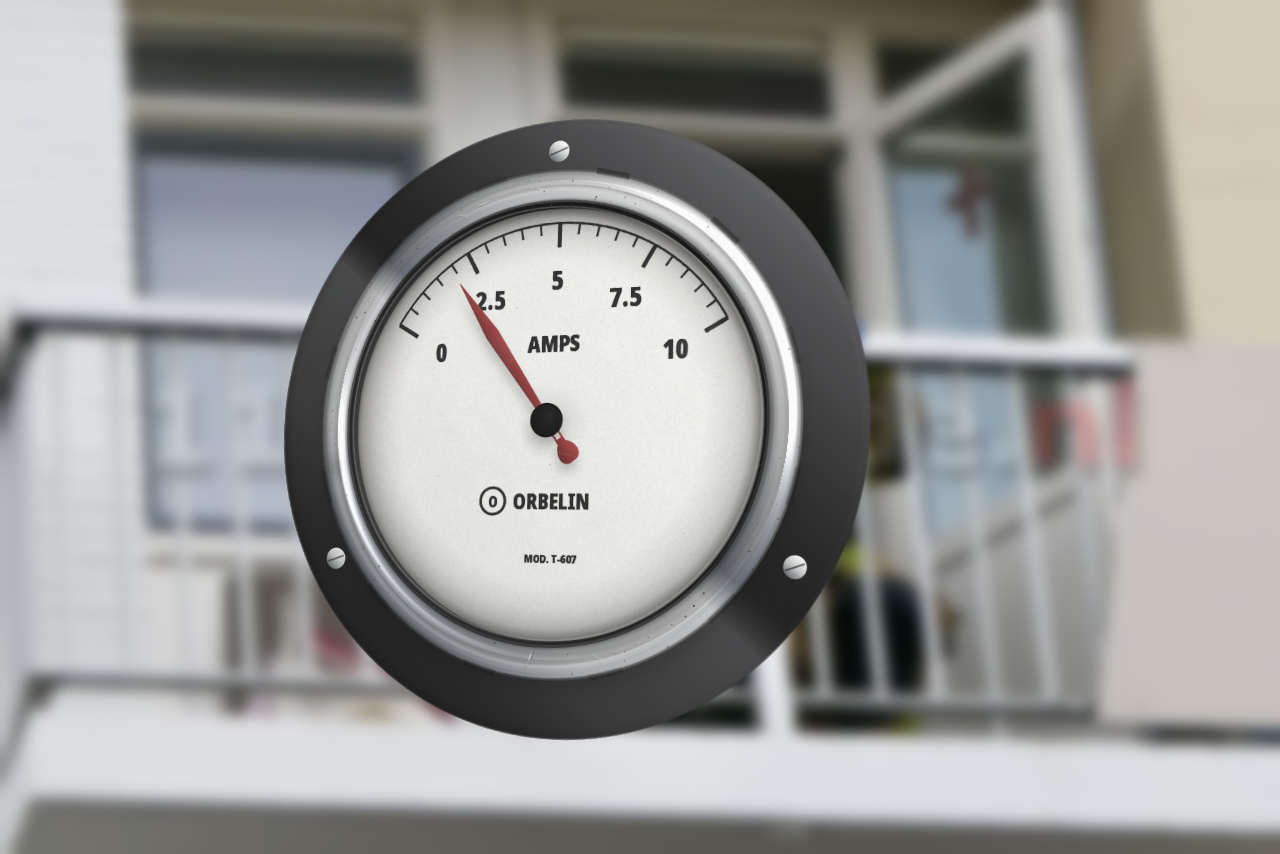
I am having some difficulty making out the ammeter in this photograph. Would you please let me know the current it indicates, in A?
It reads 2 A
